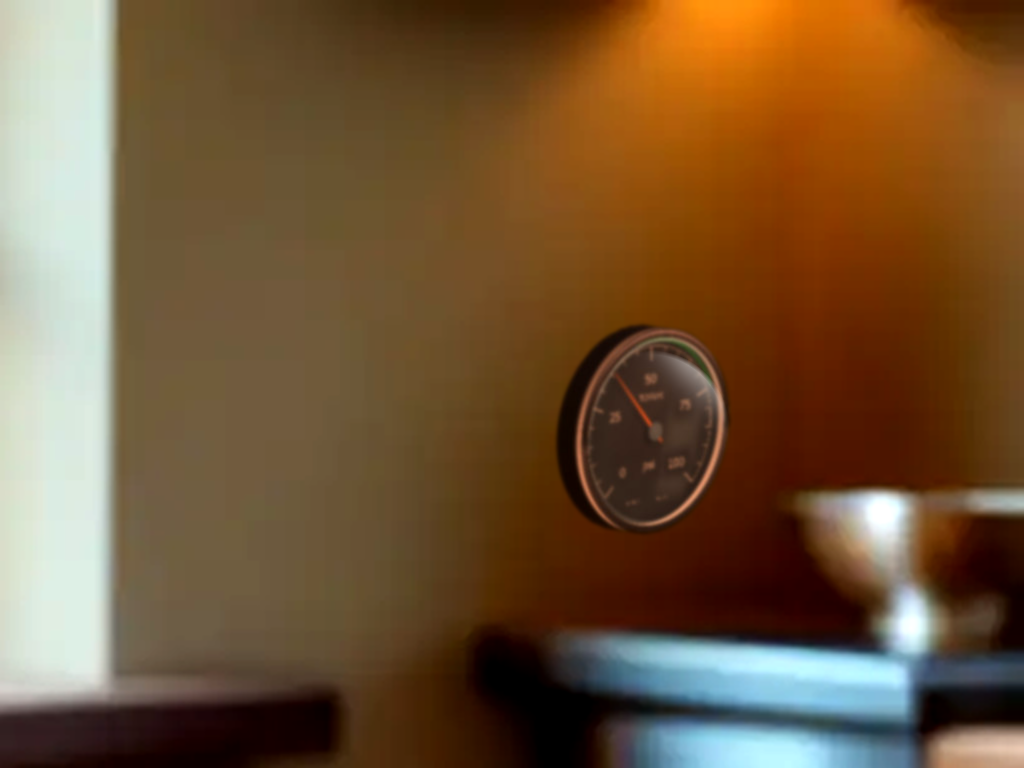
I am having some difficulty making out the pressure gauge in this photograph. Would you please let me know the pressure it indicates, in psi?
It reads 35 psi
